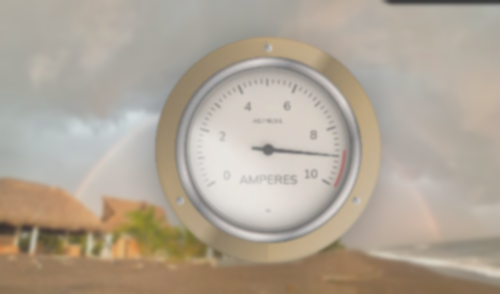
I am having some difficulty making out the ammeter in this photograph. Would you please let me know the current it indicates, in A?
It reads 9 A
